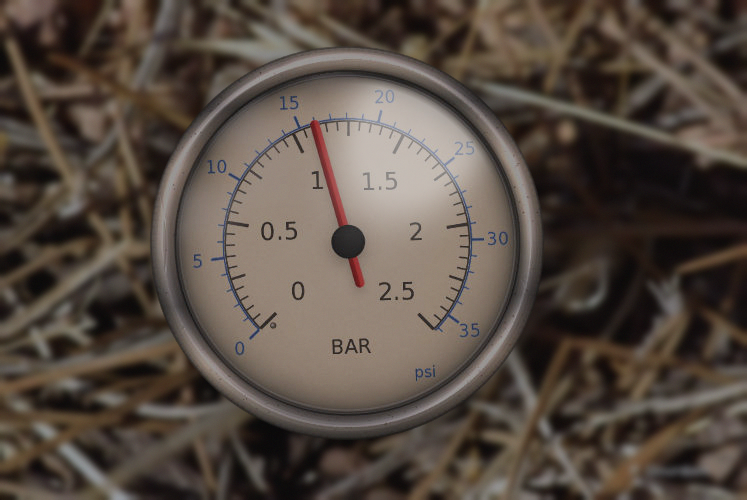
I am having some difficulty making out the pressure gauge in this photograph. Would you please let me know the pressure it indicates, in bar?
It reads 1.1 bar
